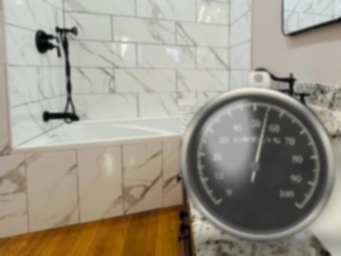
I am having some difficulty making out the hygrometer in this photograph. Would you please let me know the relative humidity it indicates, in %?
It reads 55 %
